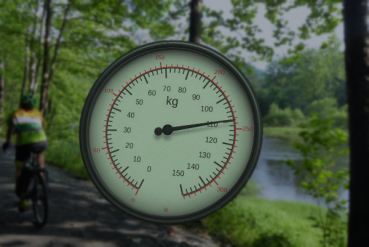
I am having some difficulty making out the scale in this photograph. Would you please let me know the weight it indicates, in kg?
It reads 110 kg
